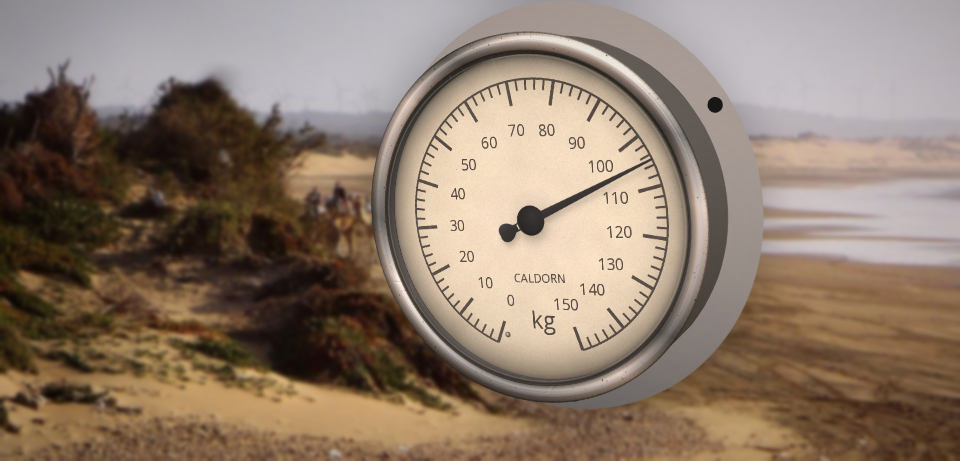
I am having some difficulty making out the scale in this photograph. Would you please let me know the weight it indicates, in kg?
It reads 105 kg
